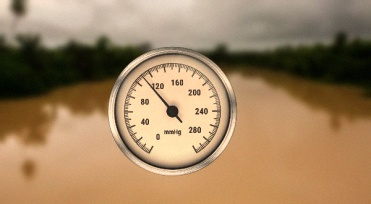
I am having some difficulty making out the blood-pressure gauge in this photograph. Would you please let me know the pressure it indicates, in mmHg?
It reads 110 mmHg
